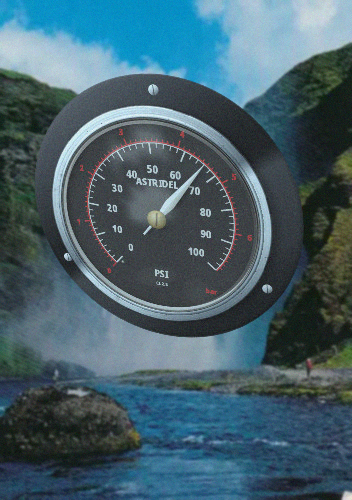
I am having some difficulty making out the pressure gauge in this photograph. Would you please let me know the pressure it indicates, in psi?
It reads 66 psi
